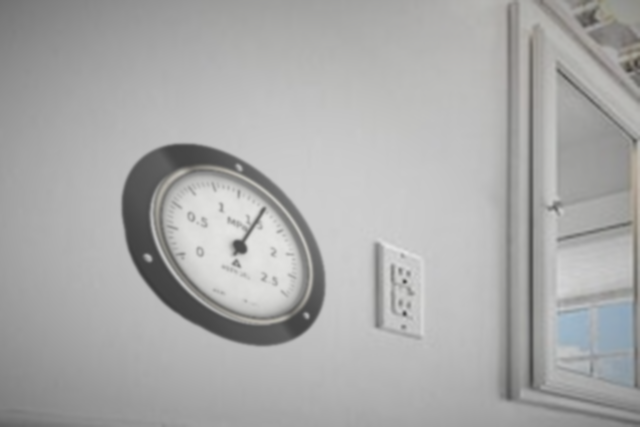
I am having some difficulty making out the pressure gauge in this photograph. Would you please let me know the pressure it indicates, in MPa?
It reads 1.5 MPa
